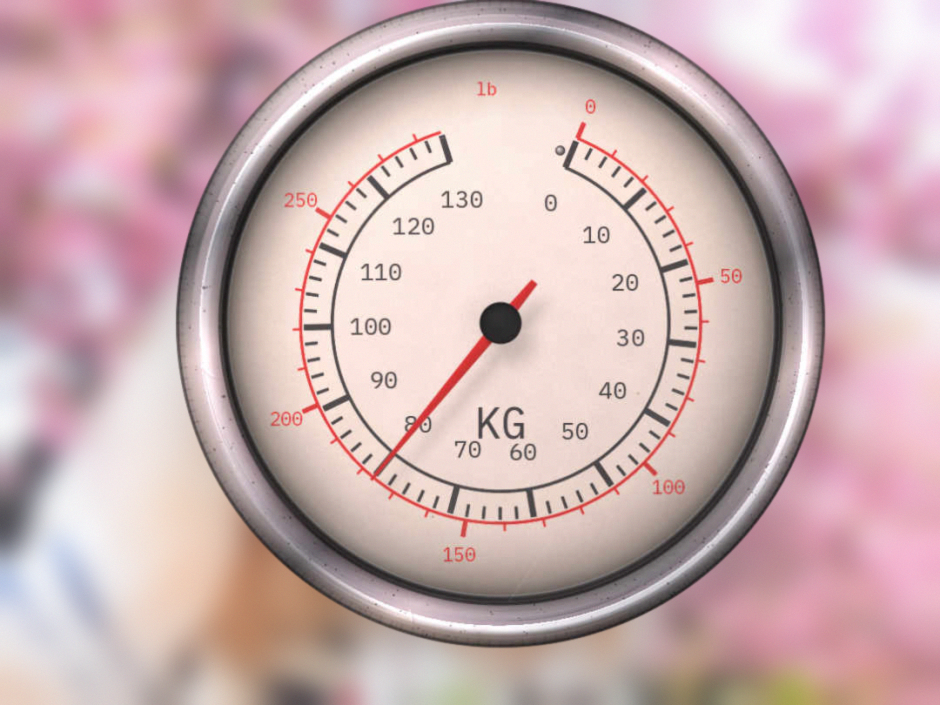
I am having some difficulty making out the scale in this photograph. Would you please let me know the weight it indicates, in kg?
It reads 80 kg
